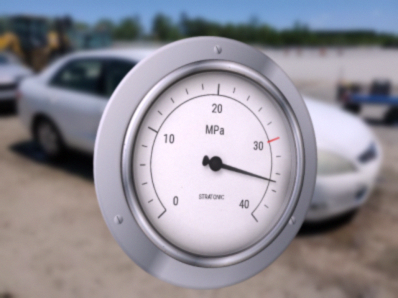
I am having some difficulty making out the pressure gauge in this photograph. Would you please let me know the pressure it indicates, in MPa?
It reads 35 MPa
